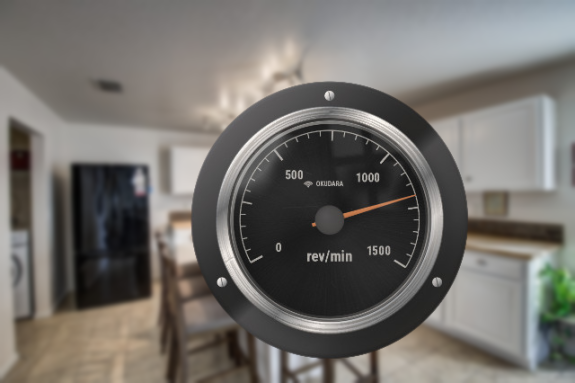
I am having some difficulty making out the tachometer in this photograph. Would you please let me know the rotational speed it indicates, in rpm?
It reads 1200 rpm
